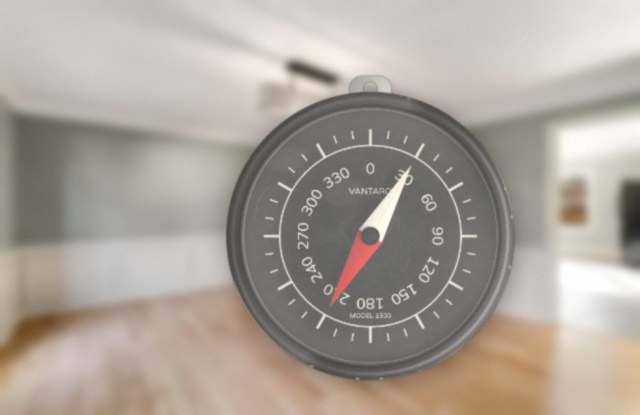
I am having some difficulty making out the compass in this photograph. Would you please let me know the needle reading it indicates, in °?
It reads 210 °
